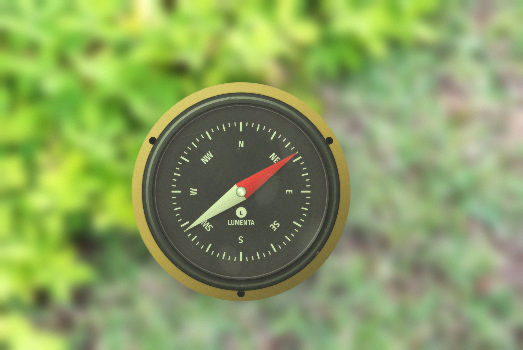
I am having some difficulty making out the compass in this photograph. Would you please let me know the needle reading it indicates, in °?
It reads 55 °
